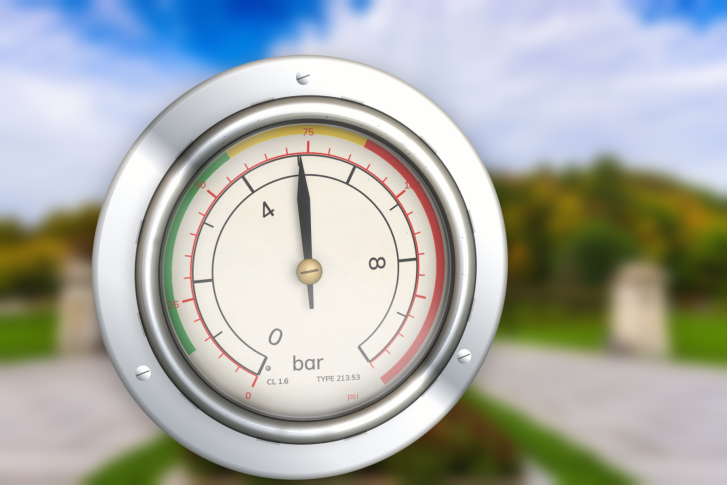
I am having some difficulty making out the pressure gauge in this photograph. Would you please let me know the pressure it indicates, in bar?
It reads 5 bar
